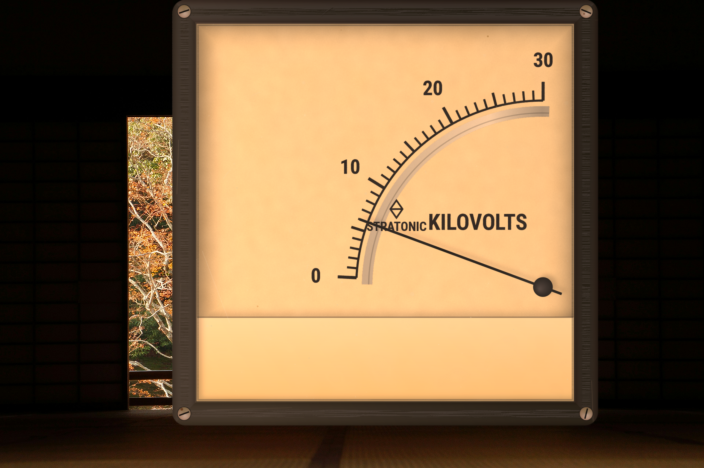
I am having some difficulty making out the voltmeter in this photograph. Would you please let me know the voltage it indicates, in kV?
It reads 6 kV
